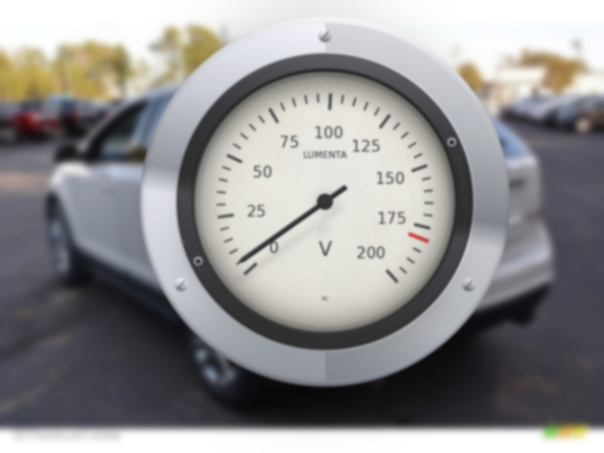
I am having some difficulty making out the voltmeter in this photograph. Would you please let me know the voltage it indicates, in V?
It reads 5 V
